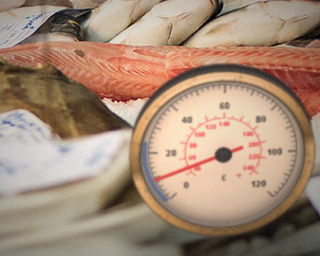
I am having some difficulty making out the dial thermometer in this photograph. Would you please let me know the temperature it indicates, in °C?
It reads 10 °C
